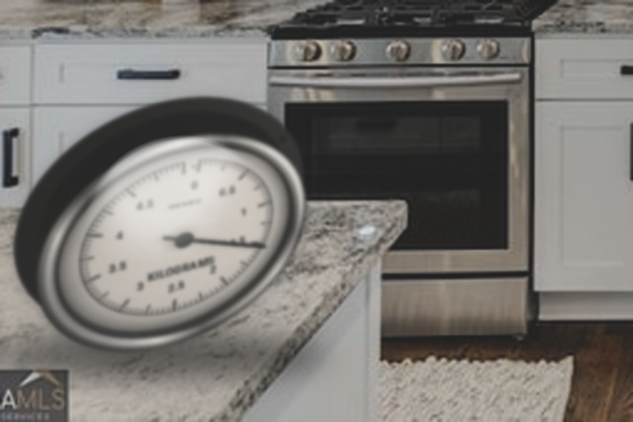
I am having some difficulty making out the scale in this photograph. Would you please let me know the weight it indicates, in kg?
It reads 1.5 kg
